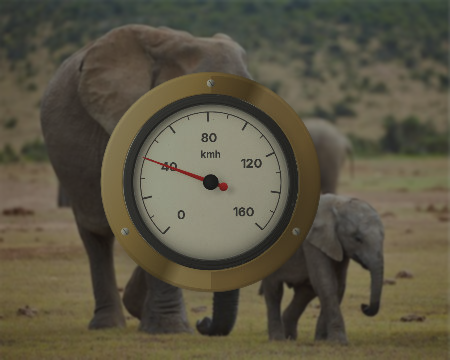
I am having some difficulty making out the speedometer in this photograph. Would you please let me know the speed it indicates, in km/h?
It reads 40 km/h
